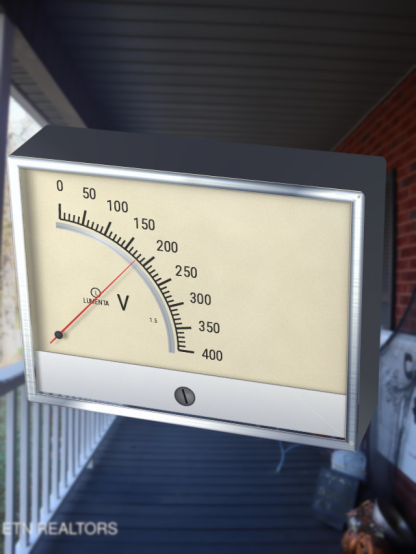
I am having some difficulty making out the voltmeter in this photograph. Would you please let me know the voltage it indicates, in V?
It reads 180 V
